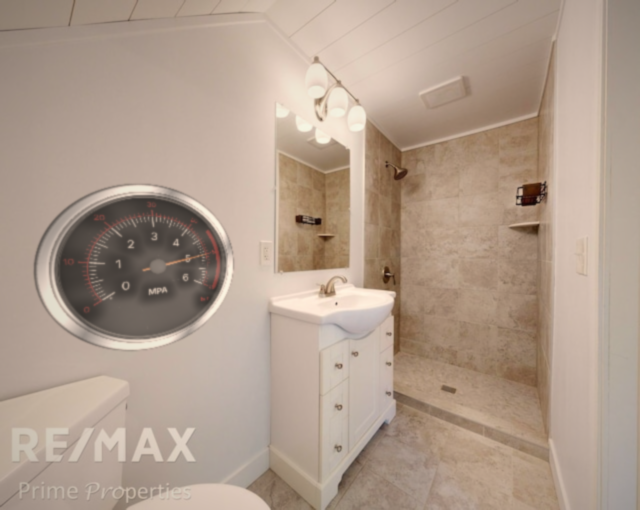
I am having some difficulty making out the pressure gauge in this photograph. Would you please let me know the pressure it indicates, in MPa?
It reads 5 MPa
